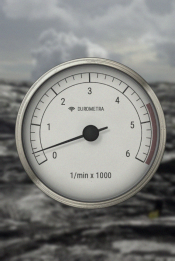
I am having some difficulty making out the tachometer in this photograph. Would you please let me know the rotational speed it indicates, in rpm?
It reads 300 rpm
